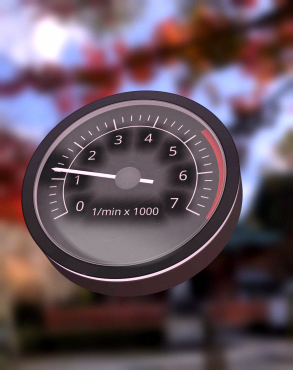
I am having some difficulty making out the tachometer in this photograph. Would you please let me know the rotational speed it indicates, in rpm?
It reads 1200 rpm
